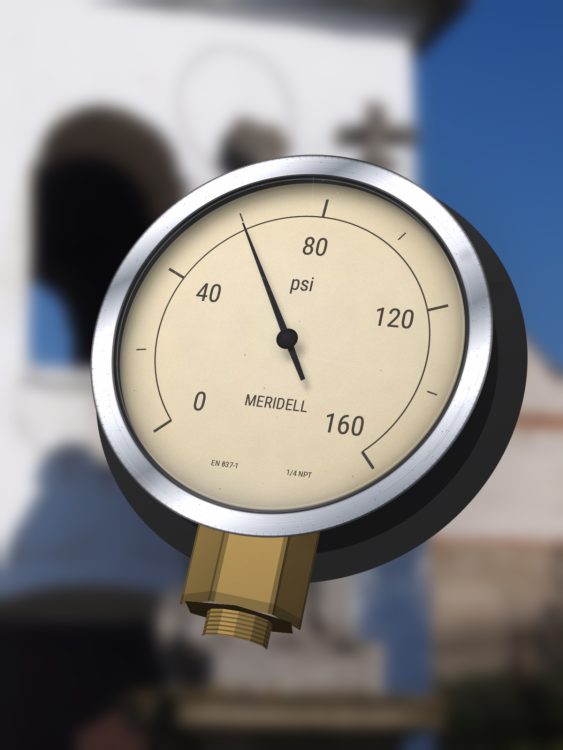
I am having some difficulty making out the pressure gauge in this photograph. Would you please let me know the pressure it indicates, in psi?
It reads 60 psi
